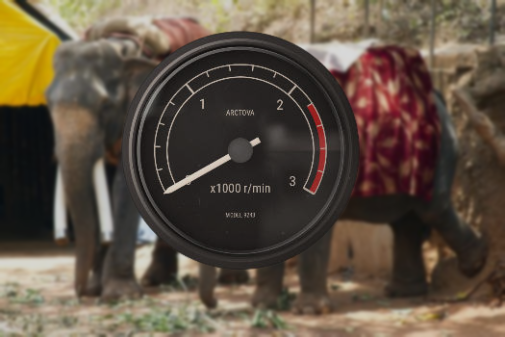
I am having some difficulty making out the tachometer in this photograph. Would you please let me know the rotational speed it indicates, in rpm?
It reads 0 rpm
